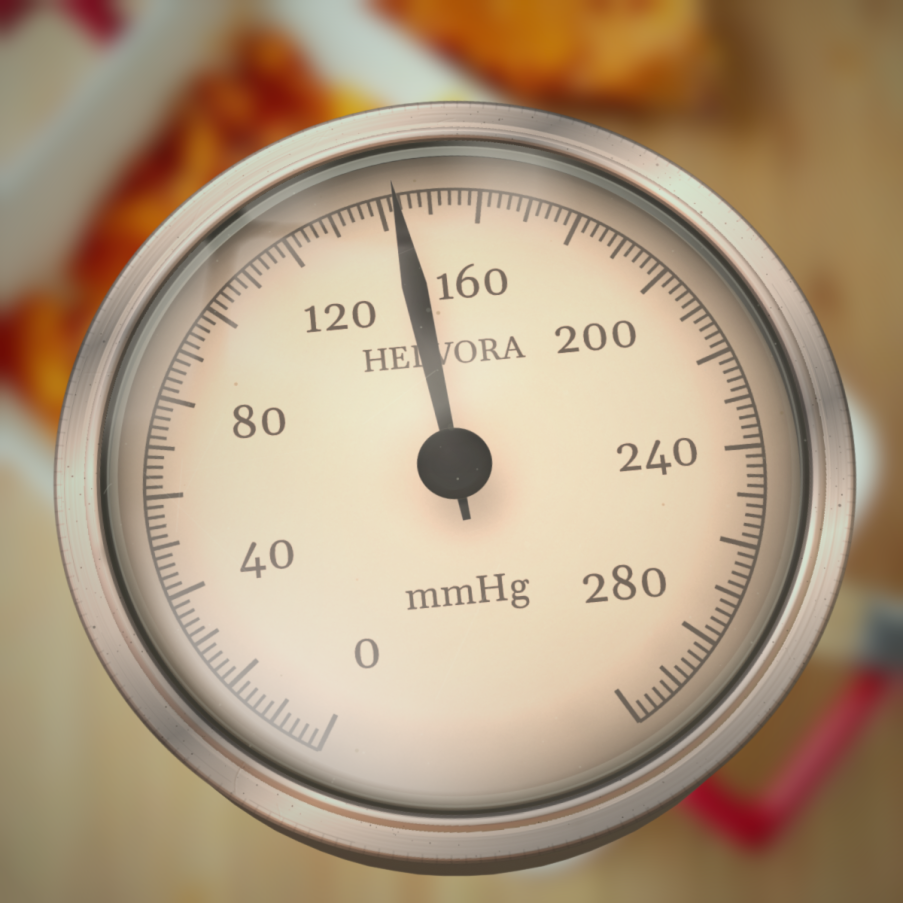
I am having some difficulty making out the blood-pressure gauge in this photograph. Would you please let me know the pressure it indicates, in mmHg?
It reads 143 mmHg
